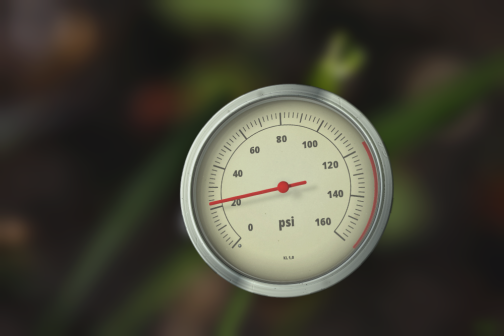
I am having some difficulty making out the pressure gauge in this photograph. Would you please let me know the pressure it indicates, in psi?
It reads 22 psi
